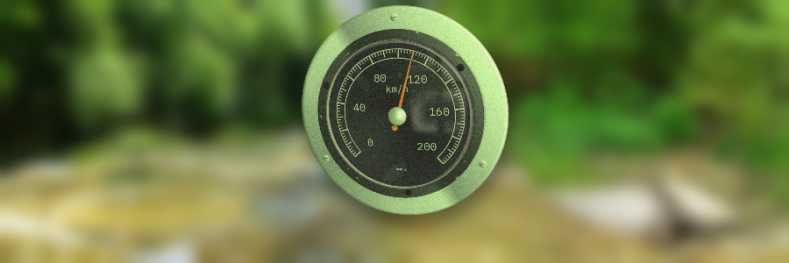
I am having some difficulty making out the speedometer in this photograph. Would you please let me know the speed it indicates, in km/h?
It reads 110 km/h
